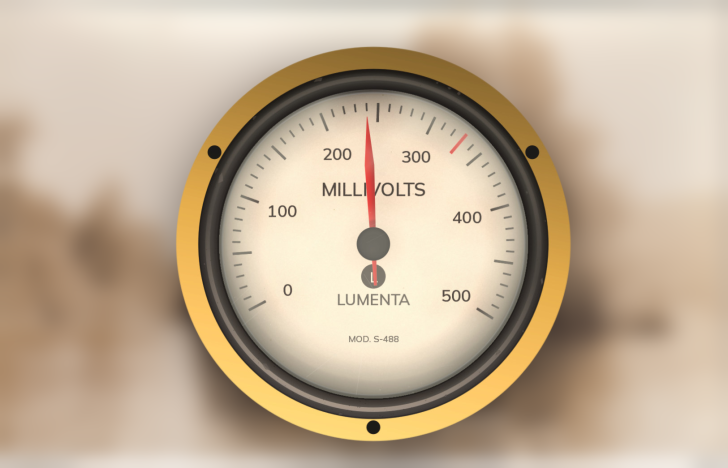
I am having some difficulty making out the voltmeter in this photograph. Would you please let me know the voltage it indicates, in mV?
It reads 240 mV
